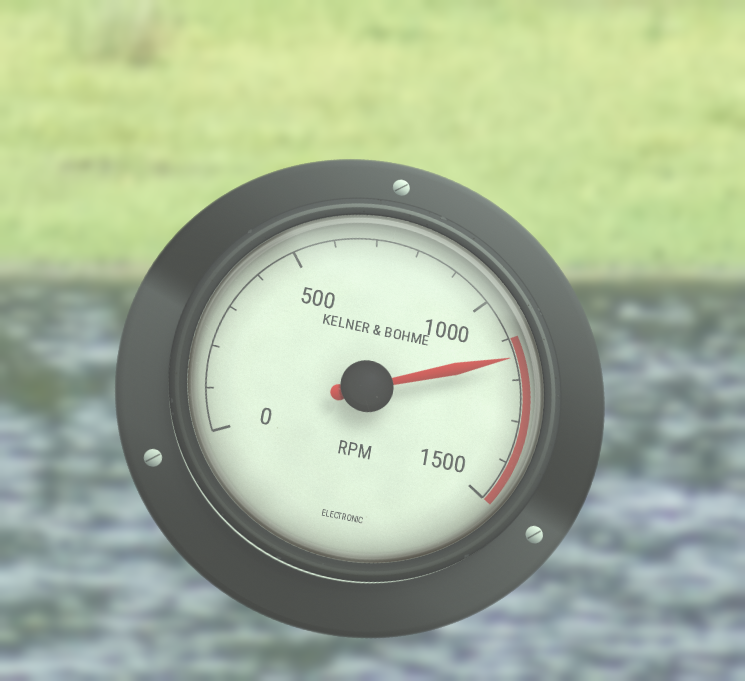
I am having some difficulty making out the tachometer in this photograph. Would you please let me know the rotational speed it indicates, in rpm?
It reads 1150 rpm
